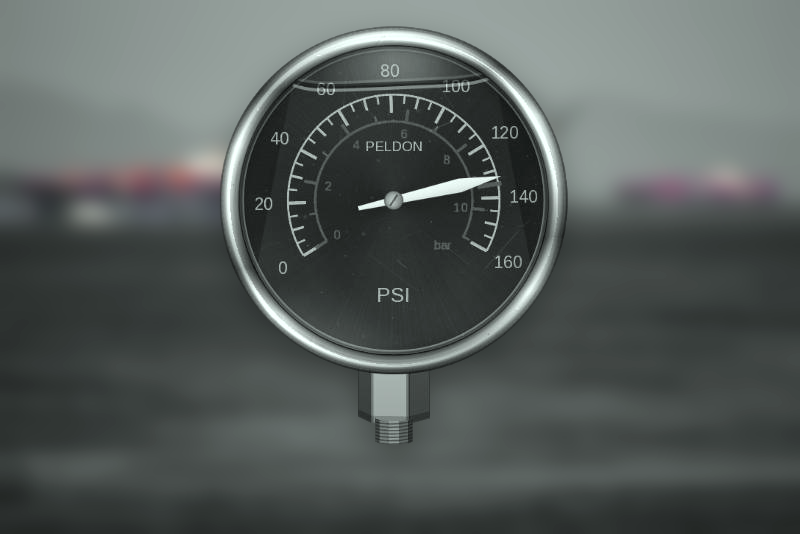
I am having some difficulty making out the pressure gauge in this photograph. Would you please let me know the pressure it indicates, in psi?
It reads 132.5 psi
